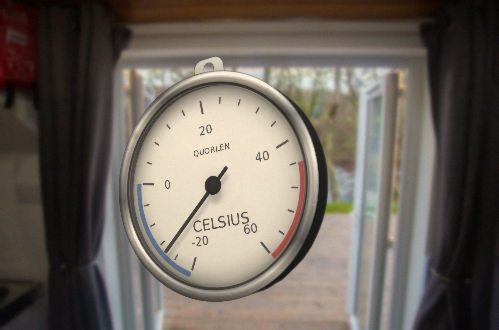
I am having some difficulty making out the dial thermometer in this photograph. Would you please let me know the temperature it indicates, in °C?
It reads -14 °C
